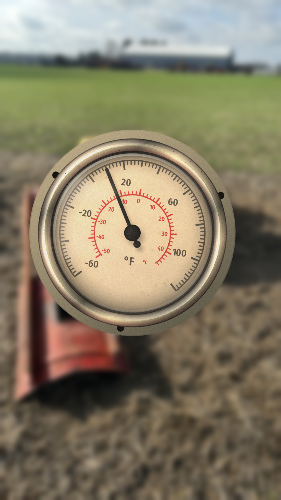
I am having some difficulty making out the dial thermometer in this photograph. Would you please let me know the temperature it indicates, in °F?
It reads 10 °F
